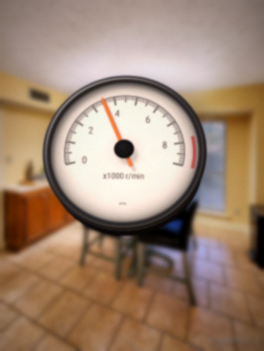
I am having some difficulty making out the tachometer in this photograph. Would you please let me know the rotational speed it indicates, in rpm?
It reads 3500 rpm
